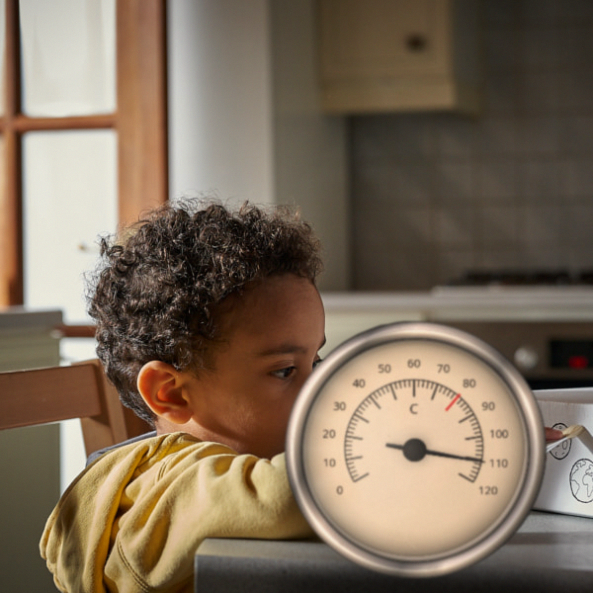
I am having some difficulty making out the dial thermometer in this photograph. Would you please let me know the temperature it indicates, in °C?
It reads 110 °C
